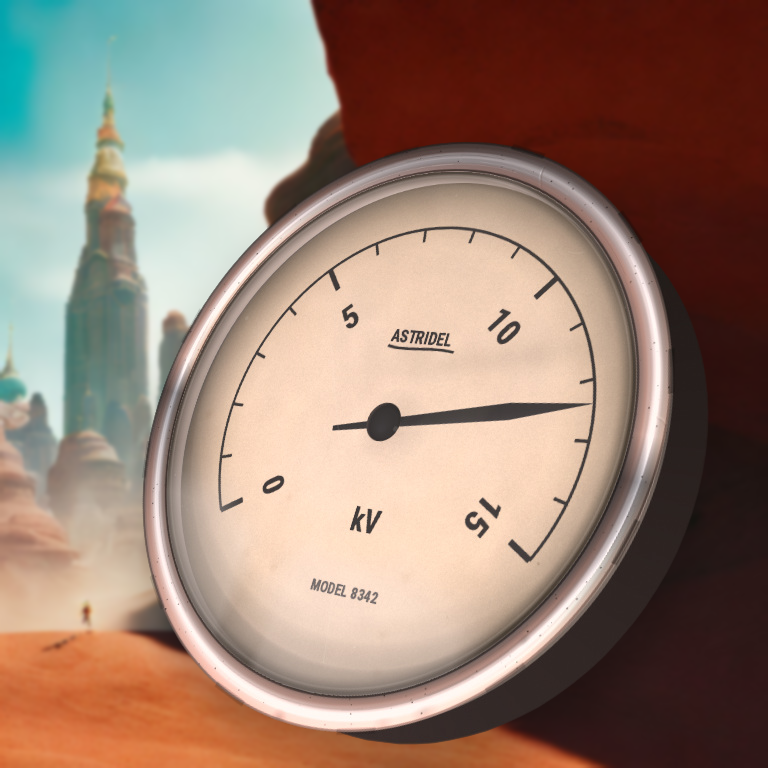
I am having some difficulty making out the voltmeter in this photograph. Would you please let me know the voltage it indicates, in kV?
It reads 12.5 kV
